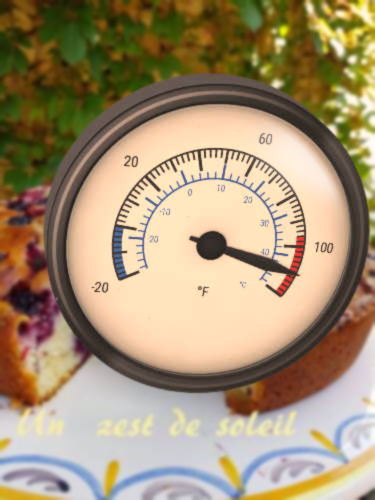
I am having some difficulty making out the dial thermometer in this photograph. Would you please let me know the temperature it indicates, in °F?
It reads 110 °F
